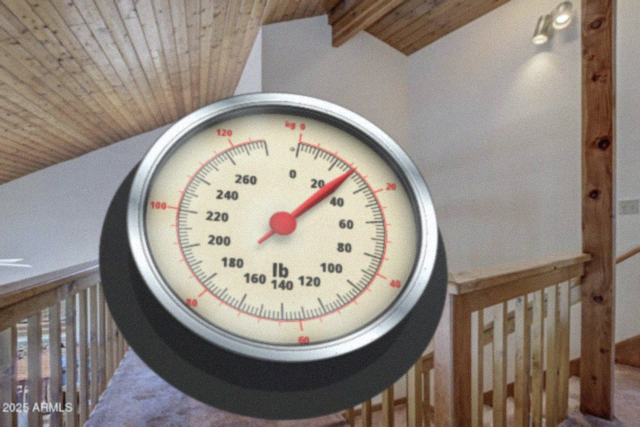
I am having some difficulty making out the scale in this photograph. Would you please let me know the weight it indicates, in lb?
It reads 30 lb
